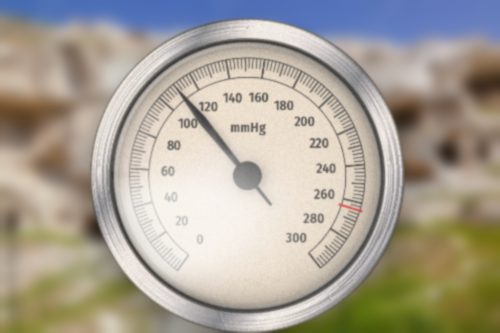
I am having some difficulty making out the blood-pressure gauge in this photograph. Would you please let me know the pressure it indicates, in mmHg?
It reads 110 mmHg
